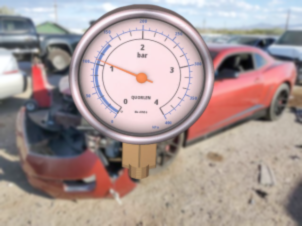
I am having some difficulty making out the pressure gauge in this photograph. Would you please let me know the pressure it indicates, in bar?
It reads 1.1 bar
